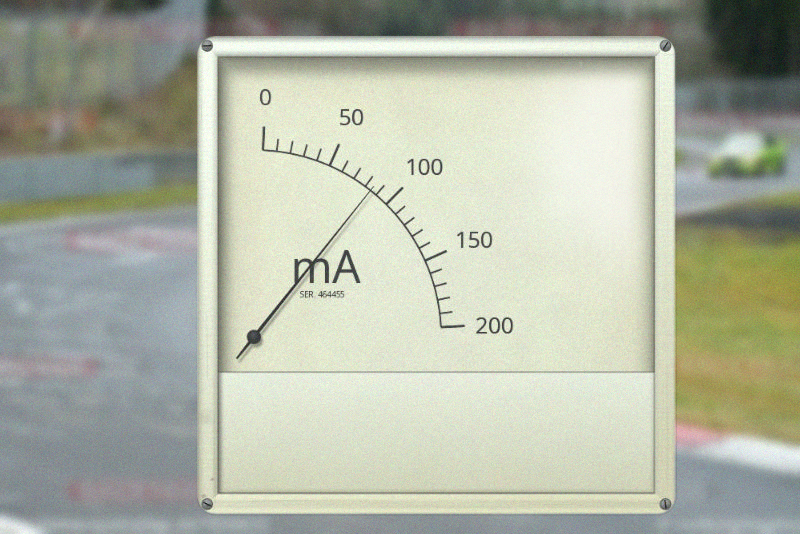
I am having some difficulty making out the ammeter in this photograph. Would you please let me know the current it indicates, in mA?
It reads 85 mA
